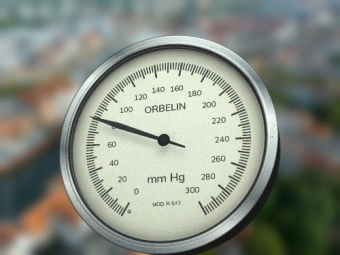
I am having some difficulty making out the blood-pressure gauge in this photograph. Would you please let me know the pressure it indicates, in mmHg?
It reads 80 mmHg
